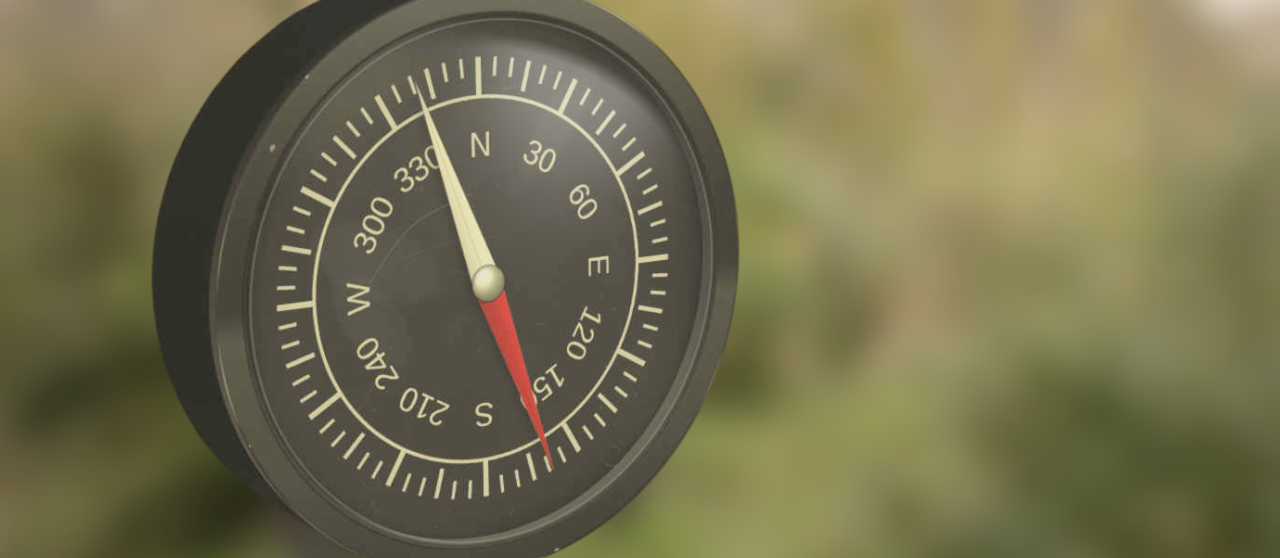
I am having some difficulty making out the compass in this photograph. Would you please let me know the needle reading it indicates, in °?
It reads 160 °
